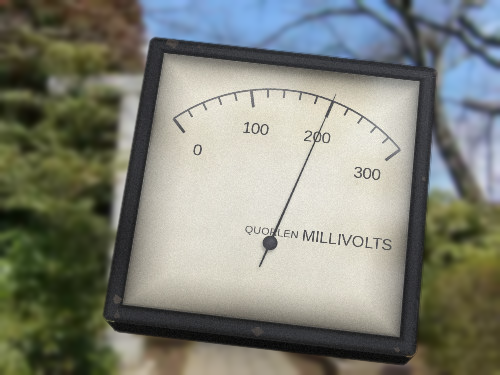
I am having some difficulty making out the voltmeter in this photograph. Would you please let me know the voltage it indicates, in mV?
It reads 200 mV
